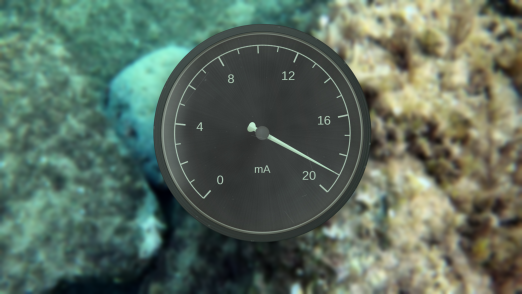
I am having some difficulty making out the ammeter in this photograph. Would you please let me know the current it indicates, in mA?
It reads 19 mA
